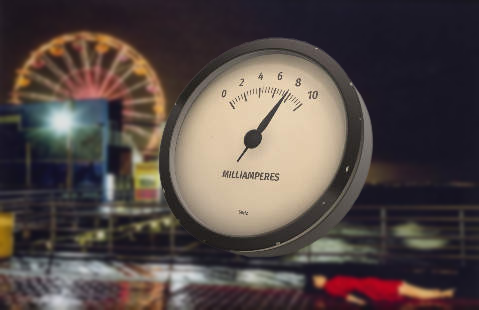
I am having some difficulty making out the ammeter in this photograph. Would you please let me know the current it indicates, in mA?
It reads 8 mA
